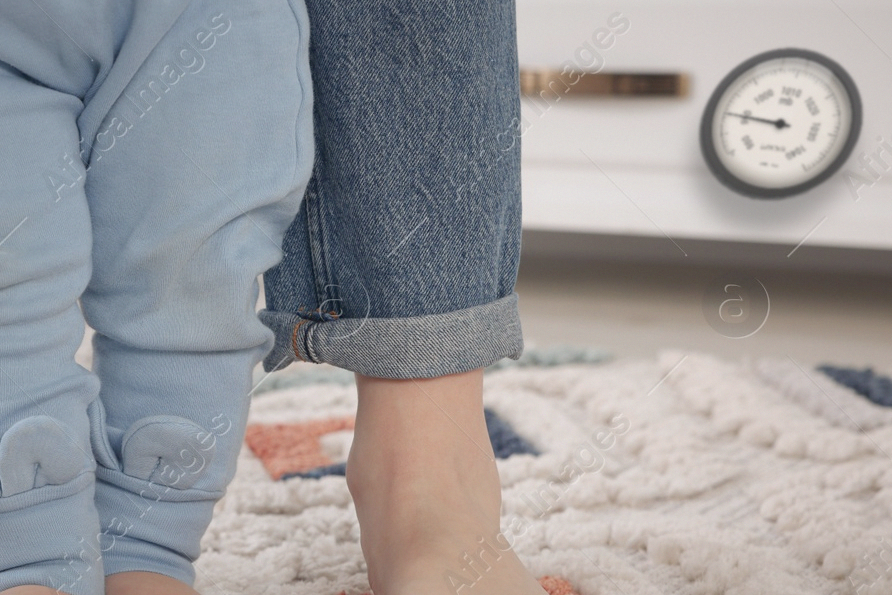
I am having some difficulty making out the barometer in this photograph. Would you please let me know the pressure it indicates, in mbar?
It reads 990 mbar
